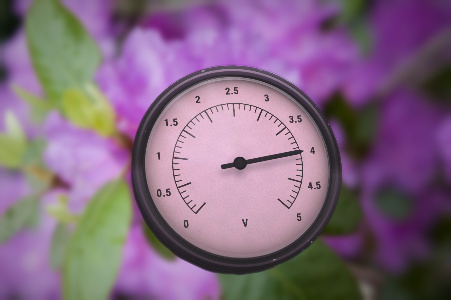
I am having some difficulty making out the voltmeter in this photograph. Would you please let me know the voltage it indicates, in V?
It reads 4 V
